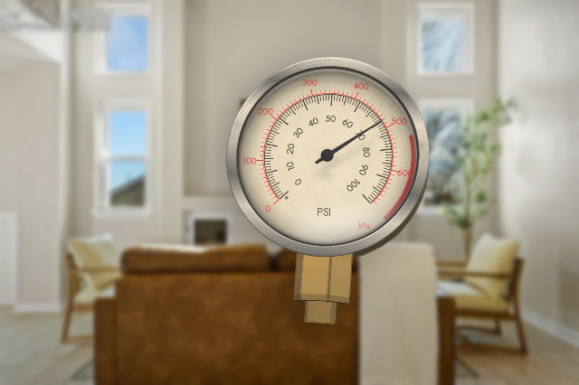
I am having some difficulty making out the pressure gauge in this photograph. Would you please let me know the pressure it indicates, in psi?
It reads 70 psi
